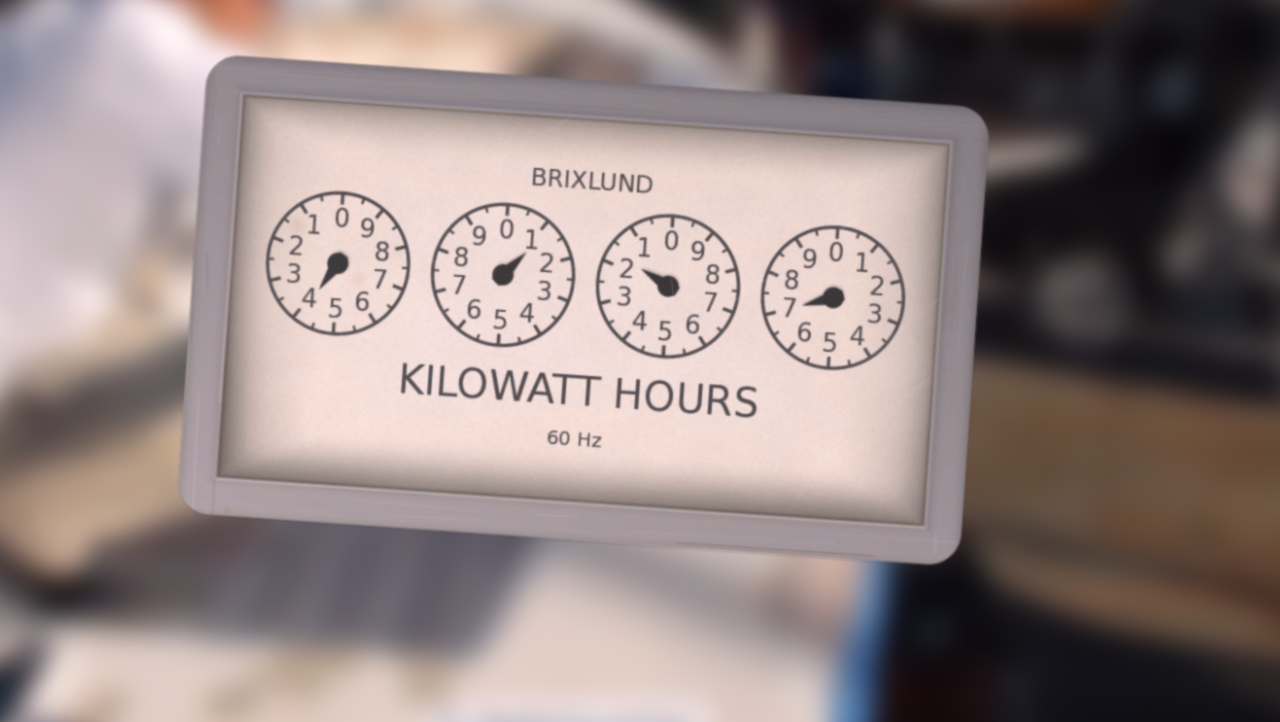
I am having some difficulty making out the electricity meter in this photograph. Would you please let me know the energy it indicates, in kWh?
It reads 4117 kWh
